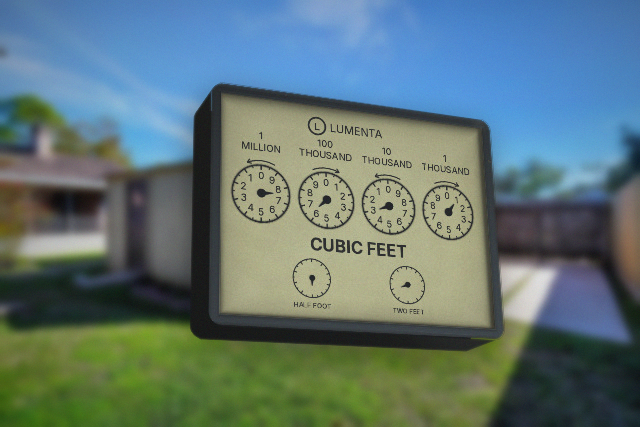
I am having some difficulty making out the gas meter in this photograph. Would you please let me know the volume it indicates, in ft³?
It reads 763100 ft³
